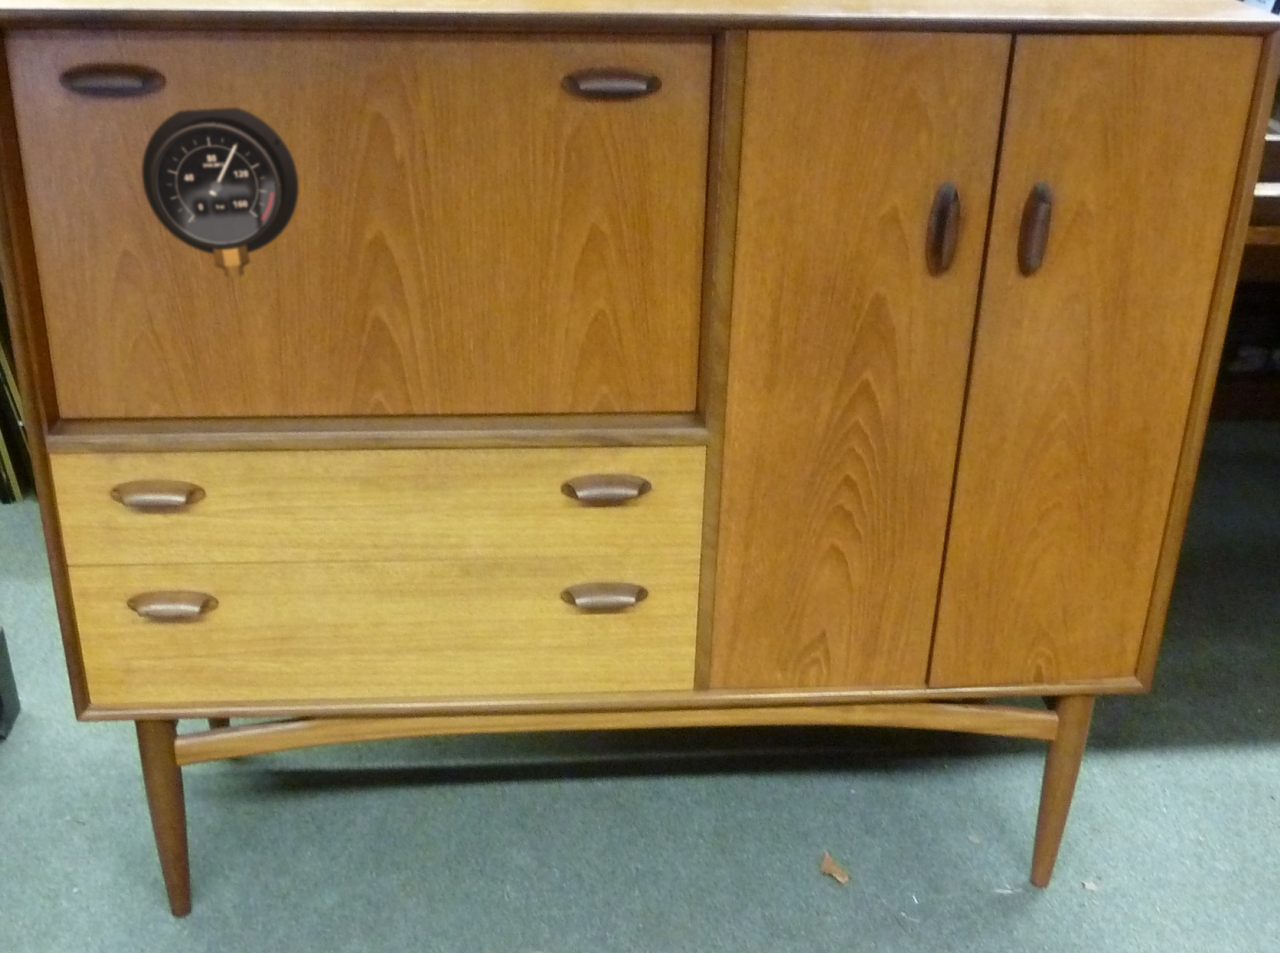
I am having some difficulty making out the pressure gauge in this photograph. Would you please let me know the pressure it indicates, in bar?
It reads 100 bar
